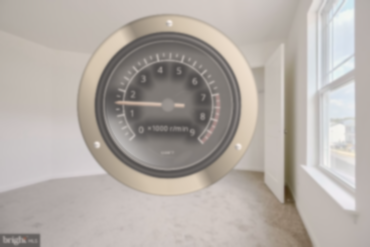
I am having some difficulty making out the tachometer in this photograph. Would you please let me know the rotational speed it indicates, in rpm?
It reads 1500 rpm
